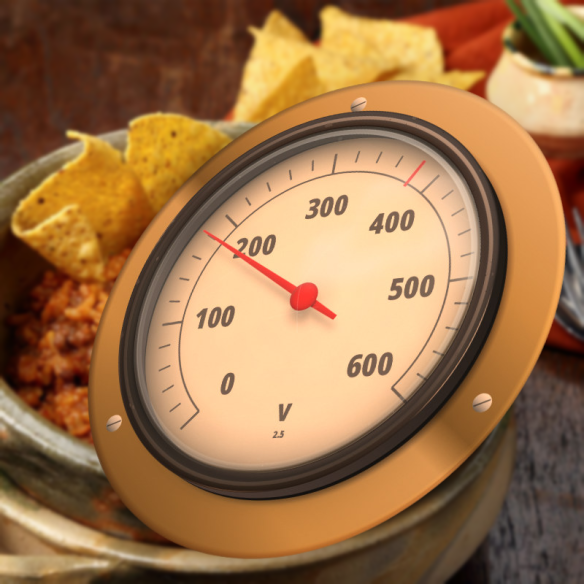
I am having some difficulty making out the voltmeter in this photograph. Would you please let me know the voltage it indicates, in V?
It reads 180 V
